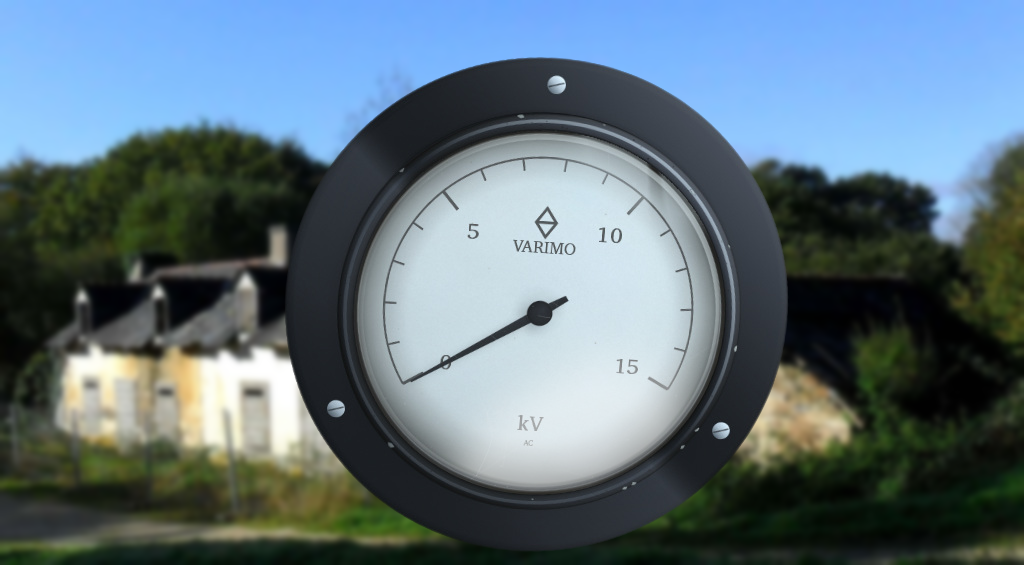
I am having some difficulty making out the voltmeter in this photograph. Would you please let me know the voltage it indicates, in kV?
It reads 0 kV
